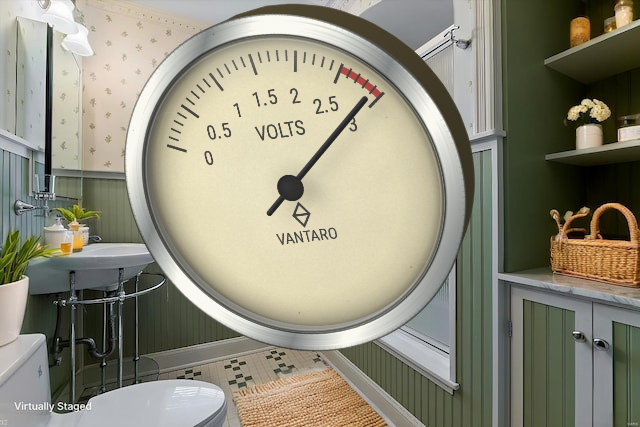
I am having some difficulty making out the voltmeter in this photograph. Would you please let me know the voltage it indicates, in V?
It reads 2.9 V
